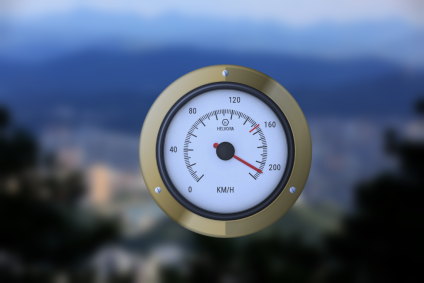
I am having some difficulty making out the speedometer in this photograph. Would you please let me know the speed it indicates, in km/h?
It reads 210 km/h
